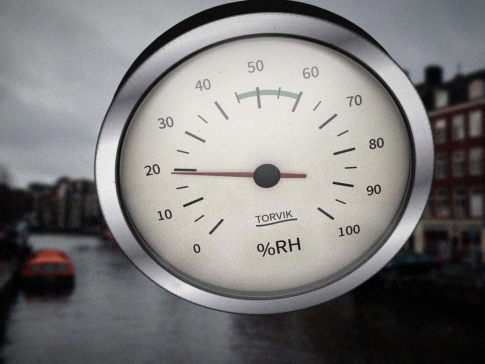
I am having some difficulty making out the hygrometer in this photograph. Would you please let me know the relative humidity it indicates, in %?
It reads 20 %
